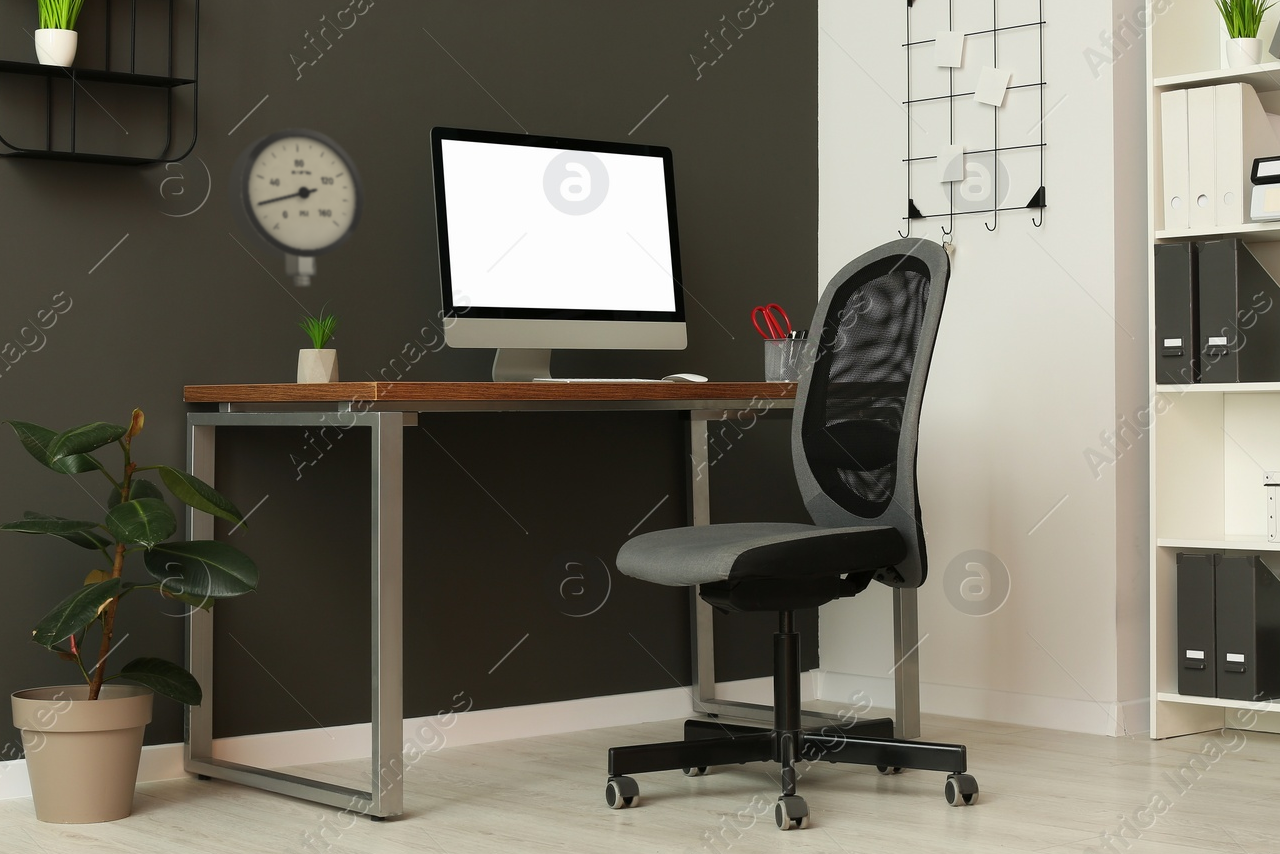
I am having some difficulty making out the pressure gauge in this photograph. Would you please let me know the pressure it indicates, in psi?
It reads 20 psi
